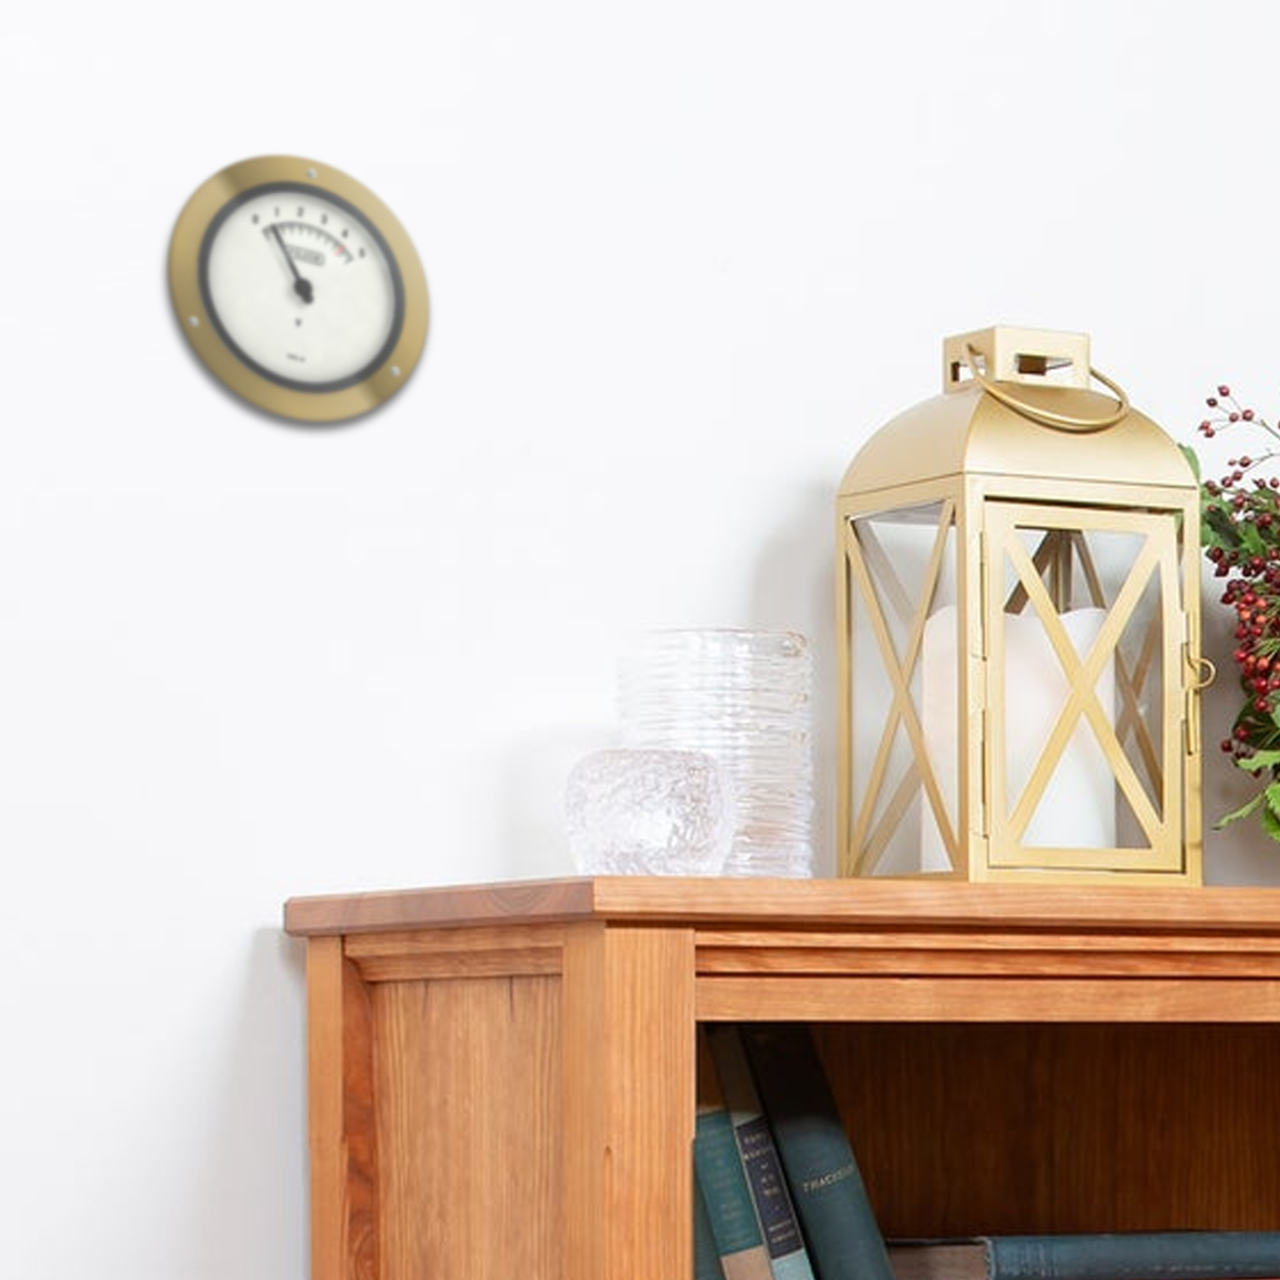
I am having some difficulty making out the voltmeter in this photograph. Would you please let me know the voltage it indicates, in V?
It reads 0.5 V
